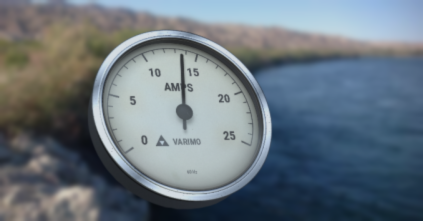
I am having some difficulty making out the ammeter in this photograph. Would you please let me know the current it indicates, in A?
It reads 13.5 A
